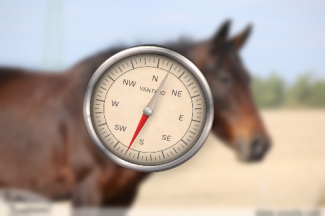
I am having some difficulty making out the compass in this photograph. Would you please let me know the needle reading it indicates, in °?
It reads 195 °
